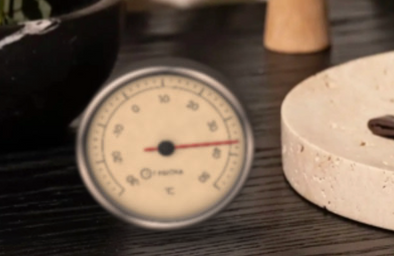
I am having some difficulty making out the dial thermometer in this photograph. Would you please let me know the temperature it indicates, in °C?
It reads 36 °C
